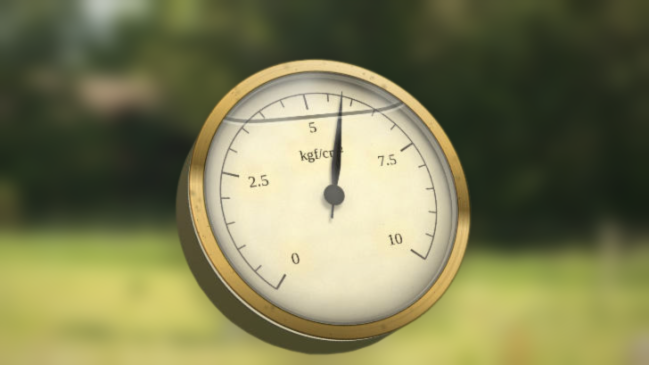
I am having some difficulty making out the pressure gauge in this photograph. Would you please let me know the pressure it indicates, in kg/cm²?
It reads 5.75 kg/cm²
